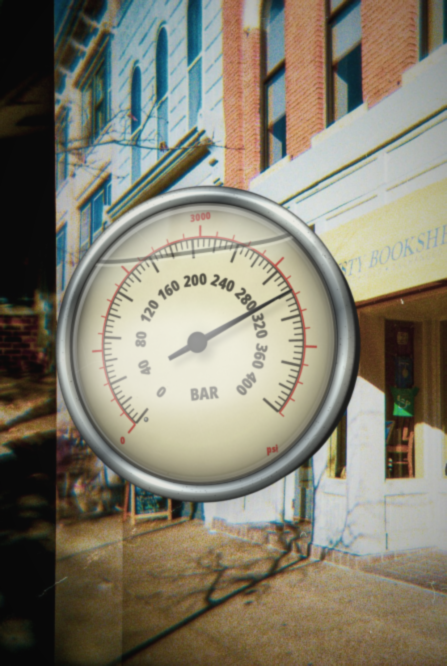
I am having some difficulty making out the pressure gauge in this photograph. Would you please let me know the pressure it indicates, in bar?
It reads 300 bar
